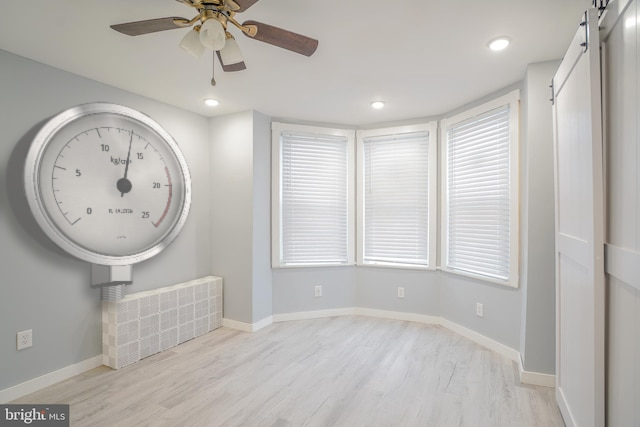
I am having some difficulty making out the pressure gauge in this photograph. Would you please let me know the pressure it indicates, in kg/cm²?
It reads 13 kg/cm²
